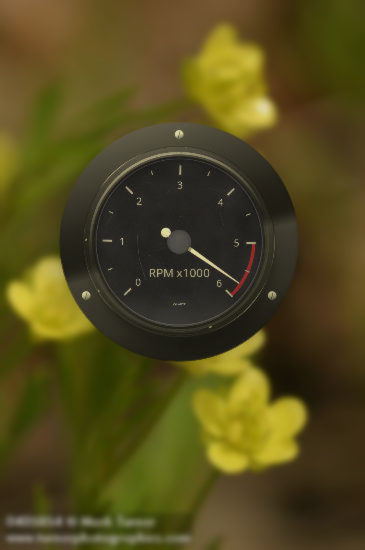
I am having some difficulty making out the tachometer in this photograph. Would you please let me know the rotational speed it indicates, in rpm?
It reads 5750 rpm
